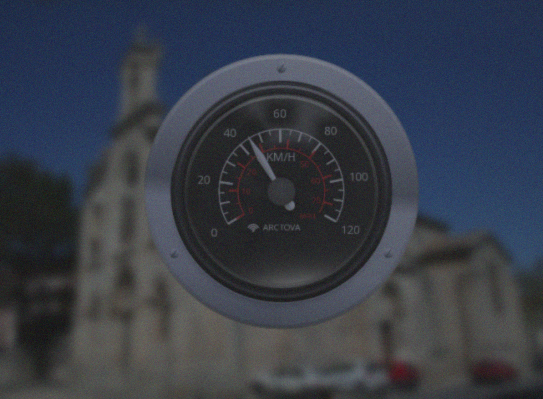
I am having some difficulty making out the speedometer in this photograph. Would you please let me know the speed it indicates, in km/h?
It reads 45 km/h
